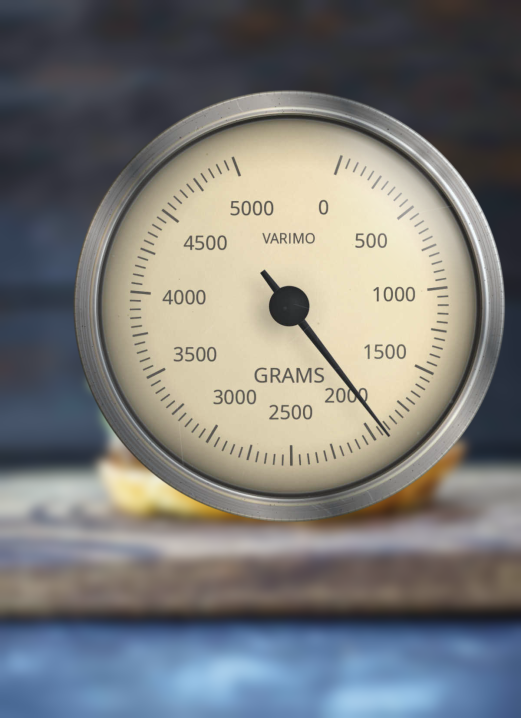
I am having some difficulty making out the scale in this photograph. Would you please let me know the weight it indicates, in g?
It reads 1925 g
